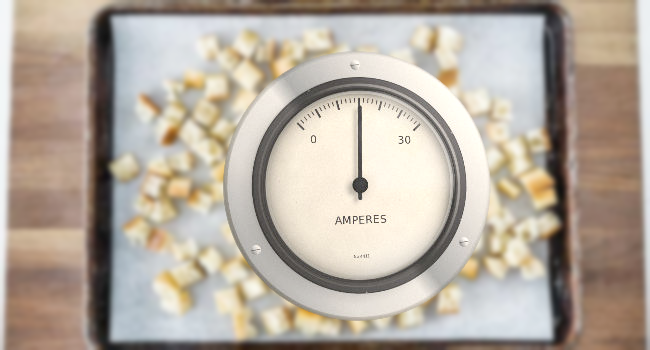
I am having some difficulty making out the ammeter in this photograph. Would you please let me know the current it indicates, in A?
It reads 15 A
